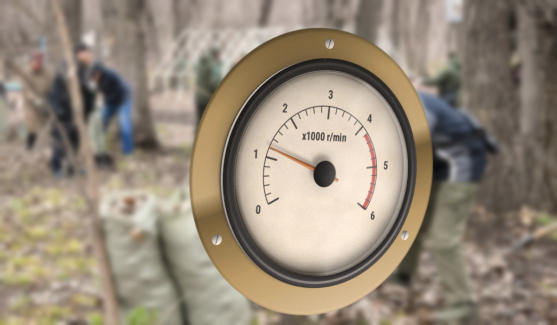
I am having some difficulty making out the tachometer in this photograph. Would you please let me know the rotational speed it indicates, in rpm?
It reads 1200 rpm
